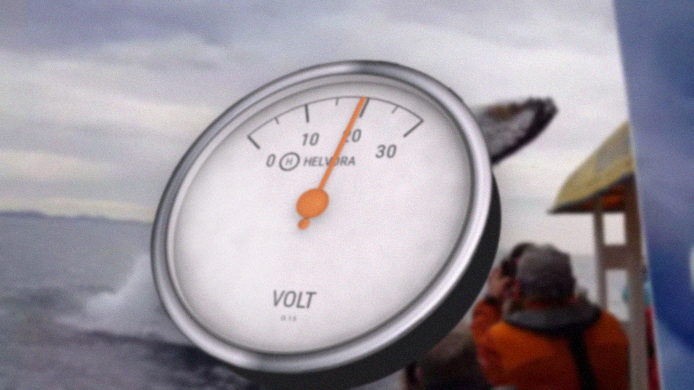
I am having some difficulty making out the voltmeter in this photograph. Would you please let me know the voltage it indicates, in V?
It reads 20 V
